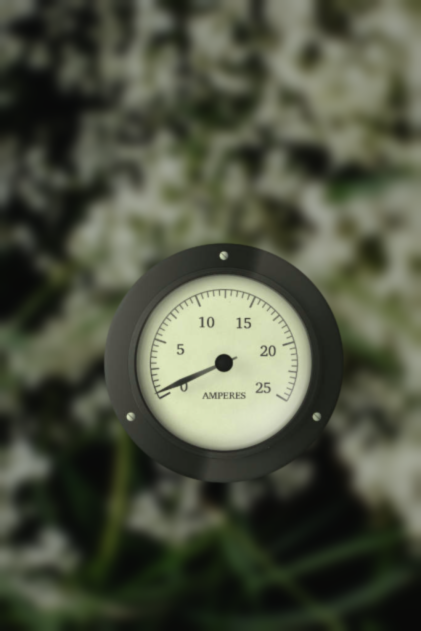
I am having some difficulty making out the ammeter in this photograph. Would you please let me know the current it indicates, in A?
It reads 0.5 A
